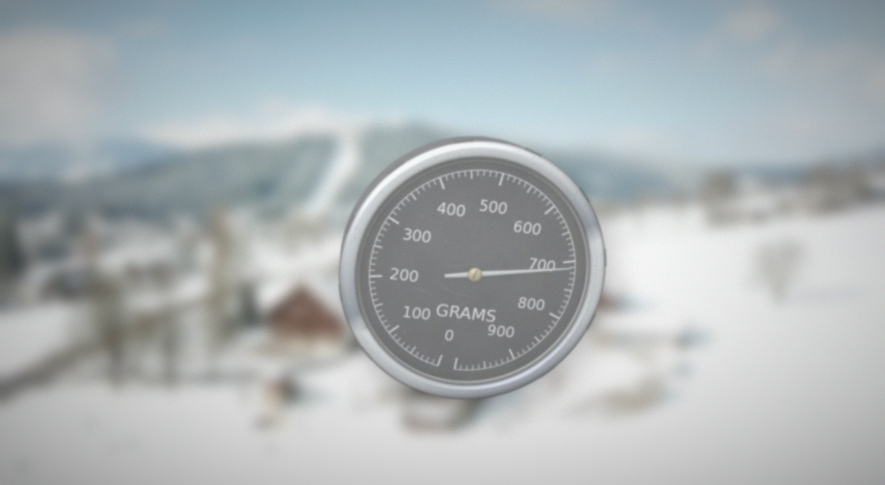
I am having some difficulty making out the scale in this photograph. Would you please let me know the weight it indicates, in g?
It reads 710 g
